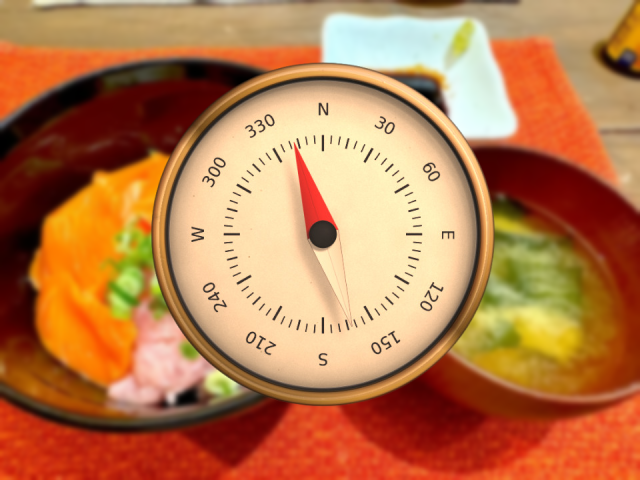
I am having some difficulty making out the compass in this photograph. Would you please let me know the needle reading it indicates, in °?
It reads 342.5 °
